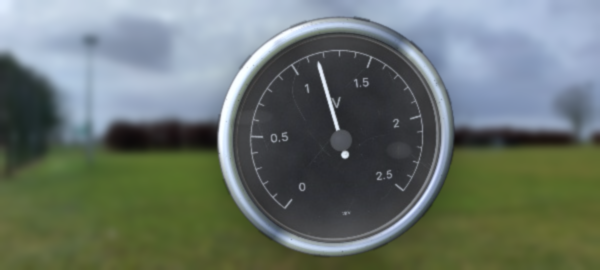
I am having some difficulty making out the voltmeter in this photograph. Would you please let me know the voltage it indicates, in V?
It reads 1.15 V
